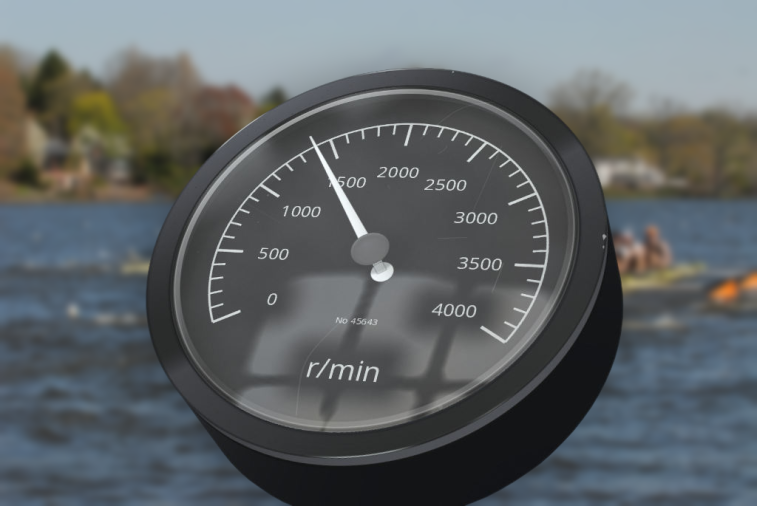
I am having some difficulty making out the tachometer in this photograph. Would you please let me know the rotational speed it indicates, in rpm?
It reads 1400 rpm
